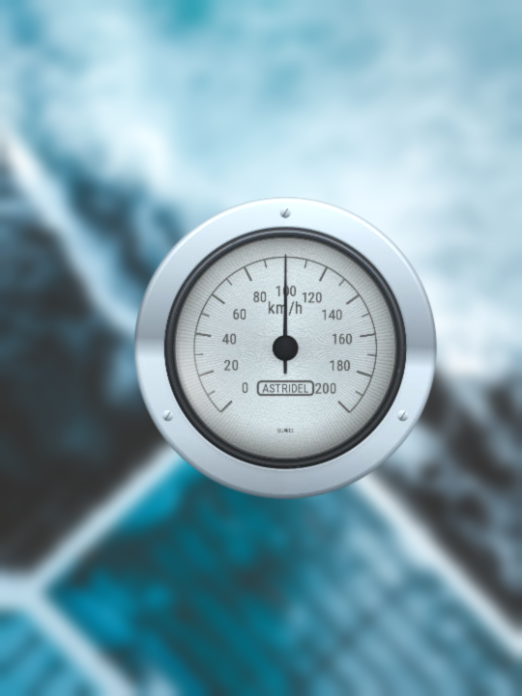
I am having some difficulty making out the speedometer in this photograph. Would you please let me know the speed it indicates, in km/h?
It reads 100 km/h
